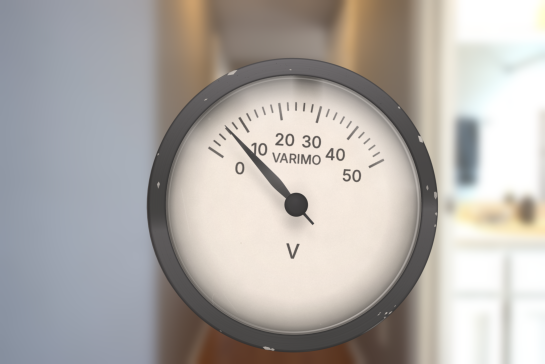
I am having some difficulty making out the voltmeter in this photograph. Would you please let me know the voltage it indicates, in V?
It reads 6 V
